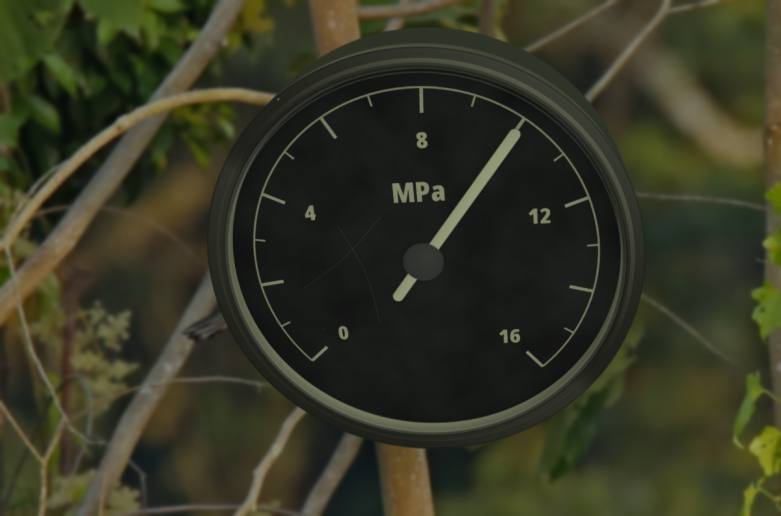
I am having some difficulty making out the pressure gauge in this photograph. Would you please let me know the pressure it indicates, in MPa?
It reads 10 MPa
